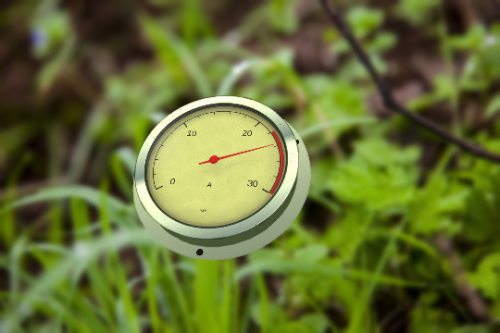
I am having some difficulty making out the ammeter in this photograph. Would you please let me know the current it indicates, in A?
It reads 24 A
